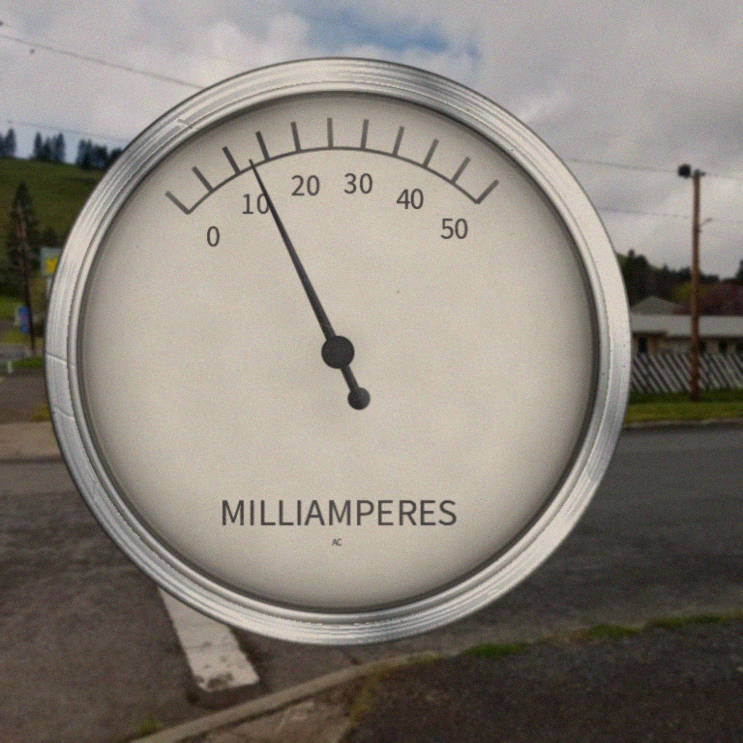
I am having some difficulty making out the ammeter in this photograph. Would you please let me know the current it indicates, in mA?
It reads 12.5 mA
